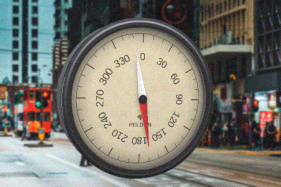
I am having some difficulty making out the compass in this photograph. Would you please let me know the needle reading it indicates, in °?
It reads 170 °
